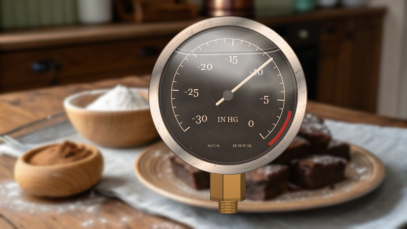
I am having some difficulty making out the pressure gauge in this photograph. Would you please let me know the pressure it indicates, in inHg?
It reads -10 inHg
